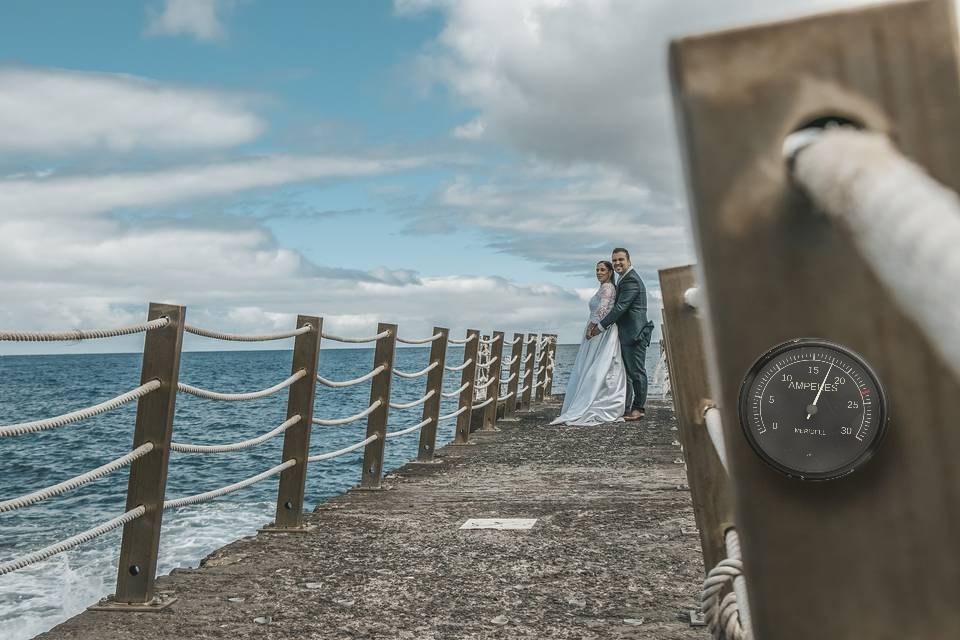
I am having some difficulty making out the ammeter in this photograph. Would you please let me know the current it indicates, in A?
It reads 17.5 A
